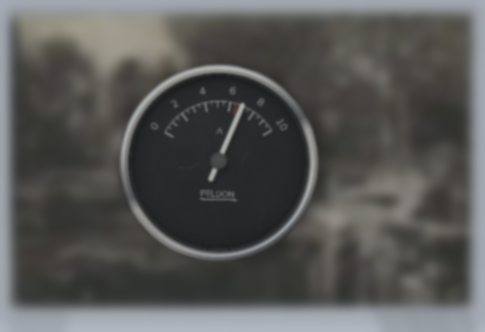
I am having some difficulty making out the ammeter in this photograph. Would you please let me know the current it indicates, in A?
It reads 7 A
